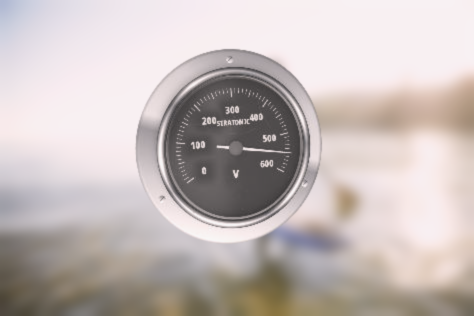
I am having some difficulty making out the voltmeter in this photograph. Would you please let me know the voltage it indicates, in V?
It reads 550 V
